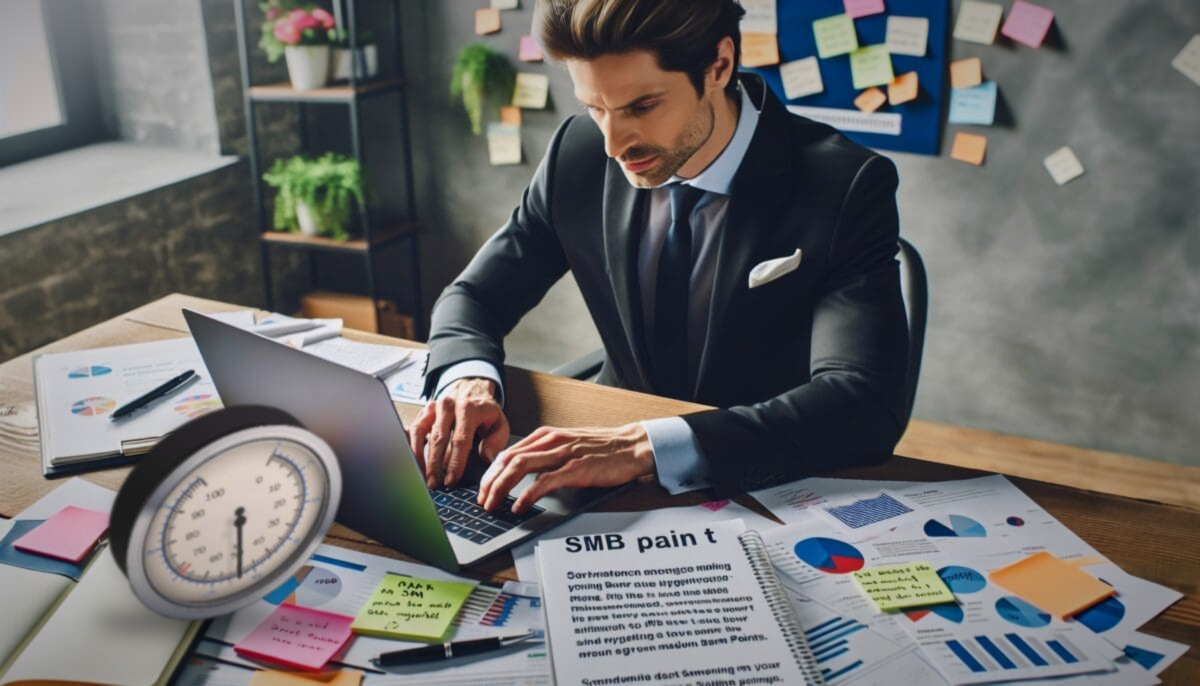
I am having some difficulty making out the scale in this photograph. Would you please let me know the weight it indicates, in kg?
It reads 50 kg
